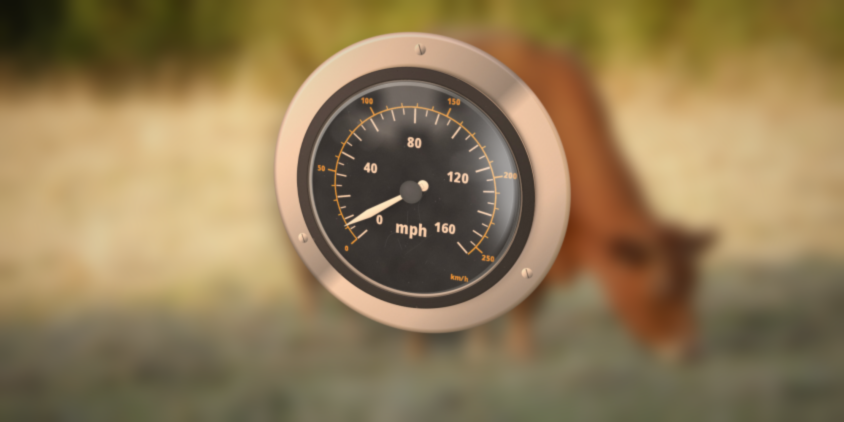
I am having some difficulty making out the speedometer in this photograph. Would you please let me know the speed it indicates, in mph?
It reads 7.5 mph
